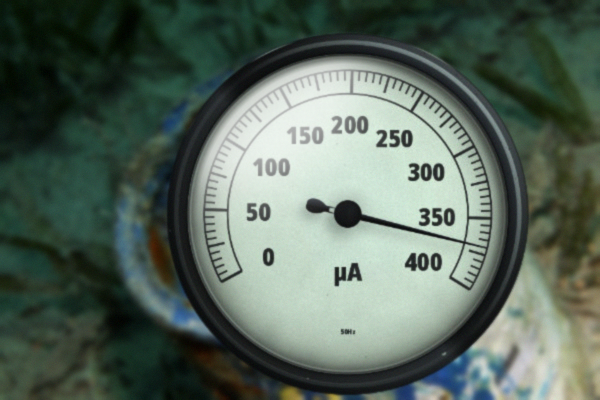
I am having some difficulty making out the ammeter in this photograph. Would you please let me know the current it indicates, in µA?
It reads 370 µA
